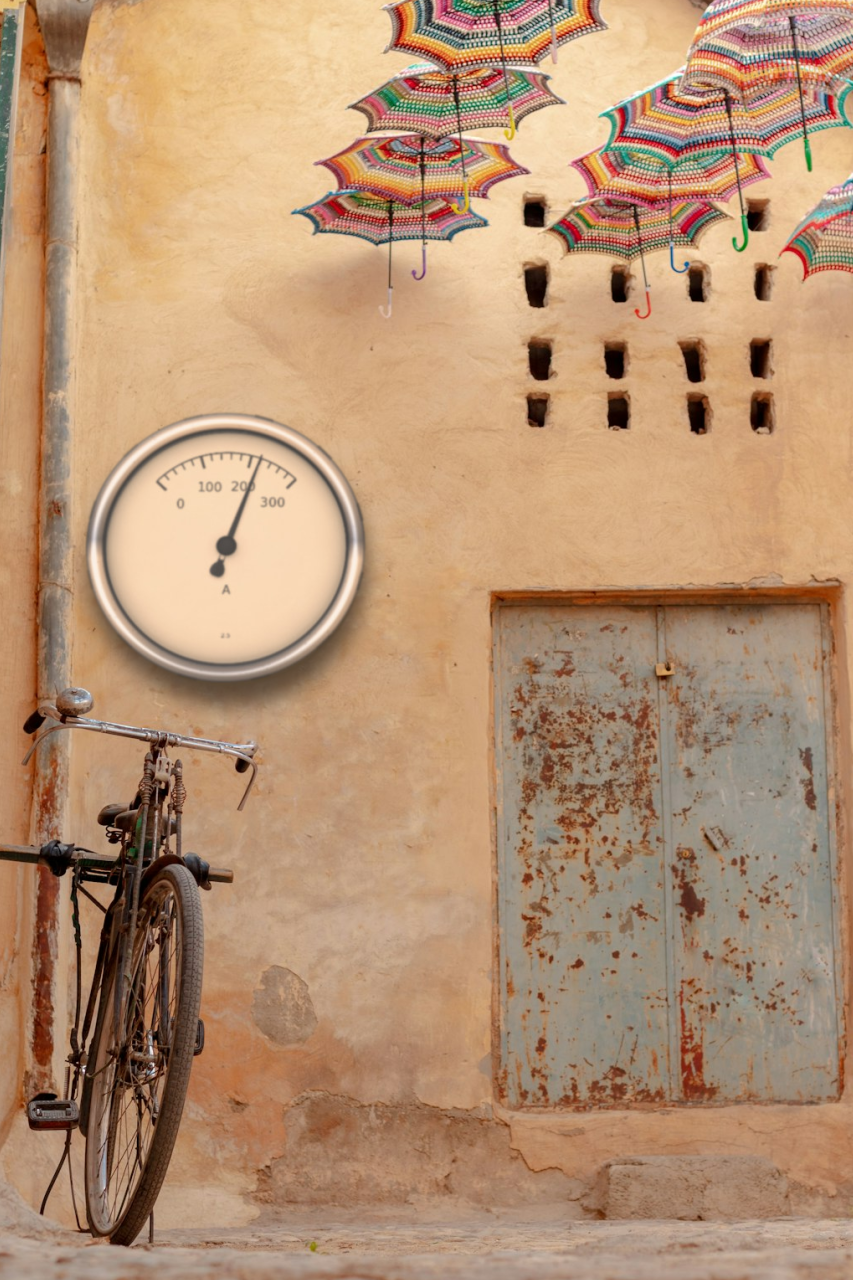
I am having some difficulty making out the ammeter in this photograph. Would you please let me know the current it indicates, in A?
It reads 220 A
